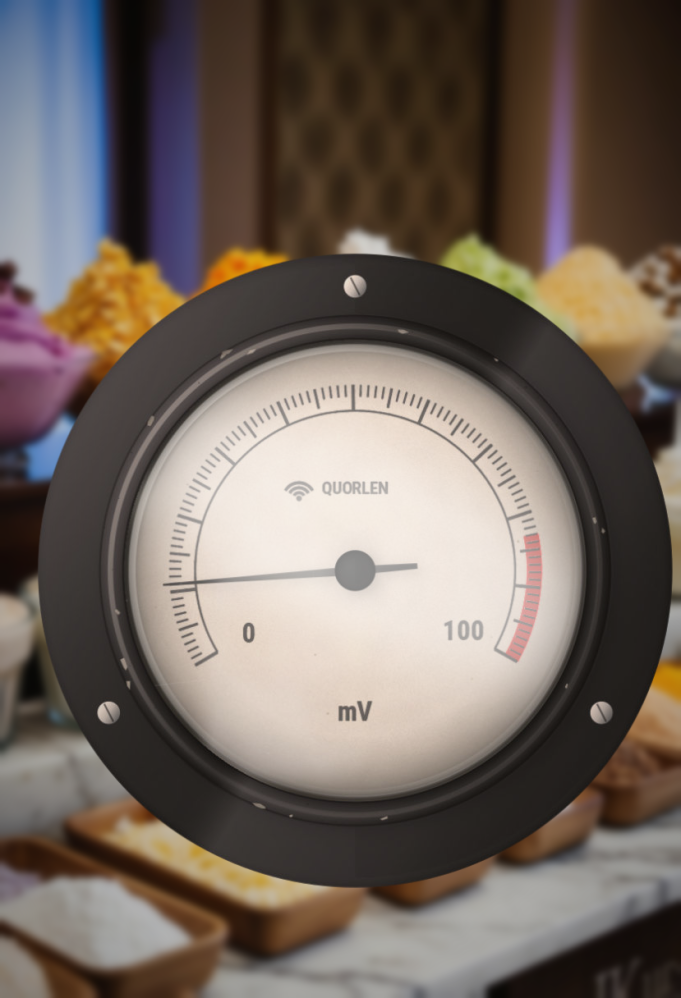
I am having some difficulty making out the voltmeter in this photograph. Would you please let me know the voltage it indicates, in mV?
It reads 11 mV
